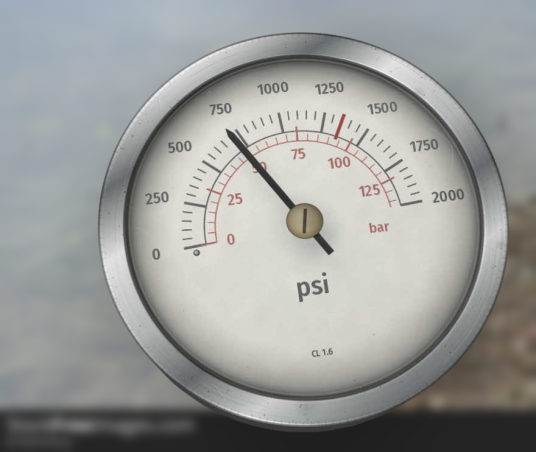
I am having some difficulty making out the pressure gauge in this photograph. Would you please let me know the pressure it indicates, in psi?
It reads 700 psi
